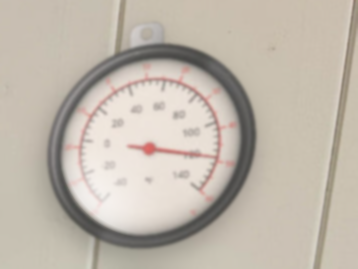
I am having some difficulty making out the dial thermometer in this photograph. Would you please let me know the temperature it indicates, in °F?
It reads 120 °F
